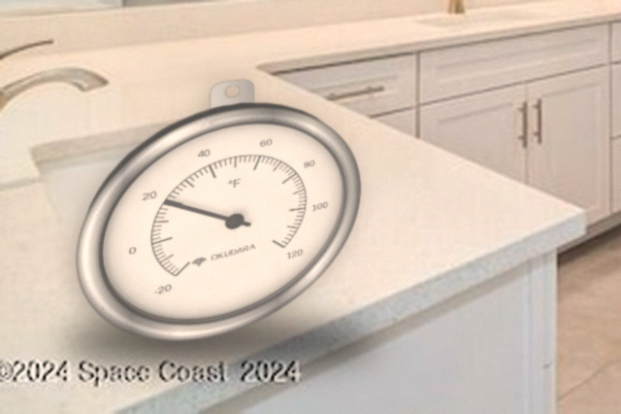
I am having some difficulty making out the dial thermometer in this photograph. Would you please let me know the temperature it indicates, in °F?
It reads 20 °F
